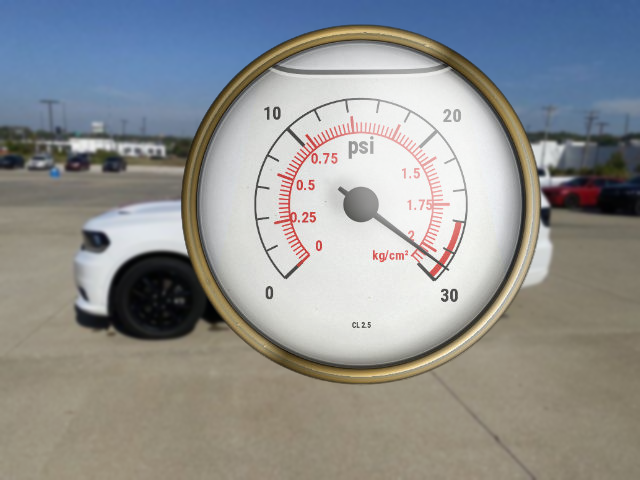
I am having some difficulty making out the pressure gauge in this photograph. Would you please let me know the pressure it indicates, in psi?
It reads 29 psi
